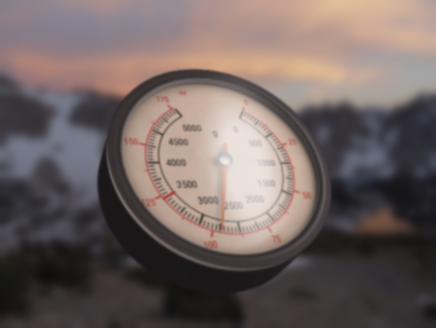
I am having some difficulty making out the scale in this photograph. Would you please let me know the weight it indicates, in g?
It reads 2750 g
